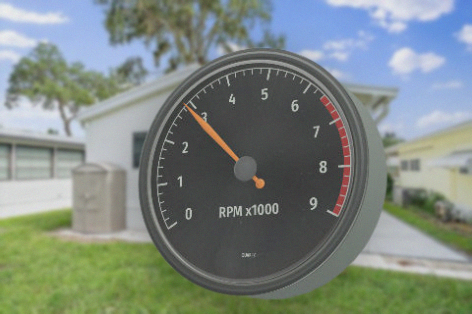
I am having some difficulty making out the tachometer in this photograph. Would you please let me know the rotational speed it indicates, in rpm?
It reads 2900 rpm
